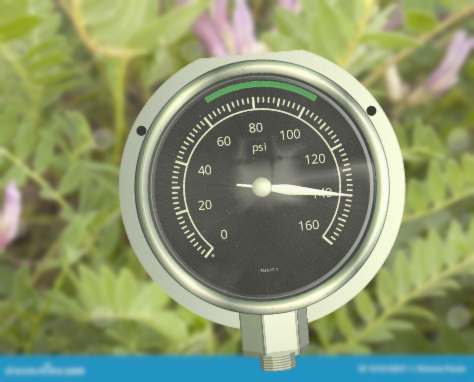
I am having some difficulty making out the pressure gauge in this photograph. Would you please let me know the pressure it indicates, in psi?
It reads 140 psi
